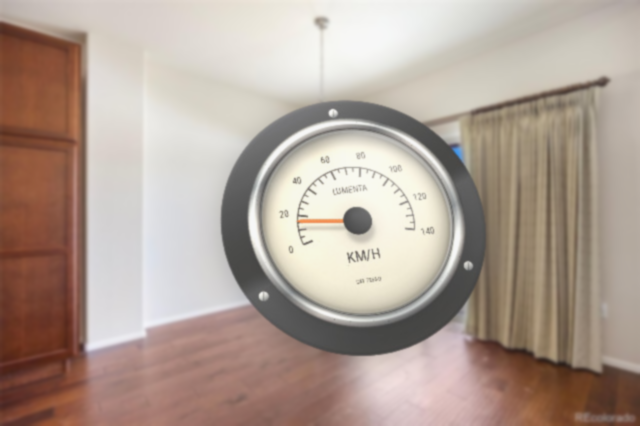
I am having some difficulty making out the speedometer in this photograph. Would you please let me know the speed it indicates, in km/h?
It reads 15 km/h
